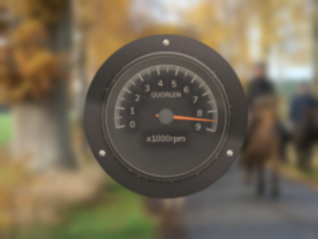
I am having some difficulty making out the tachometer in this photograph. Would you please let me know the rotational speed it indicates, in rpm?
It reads 8500 rpm
